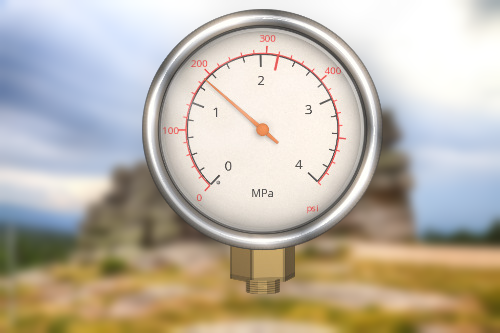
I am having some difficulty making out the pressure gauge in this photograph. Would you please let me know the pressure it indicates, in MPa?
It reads 1.3 MPa
